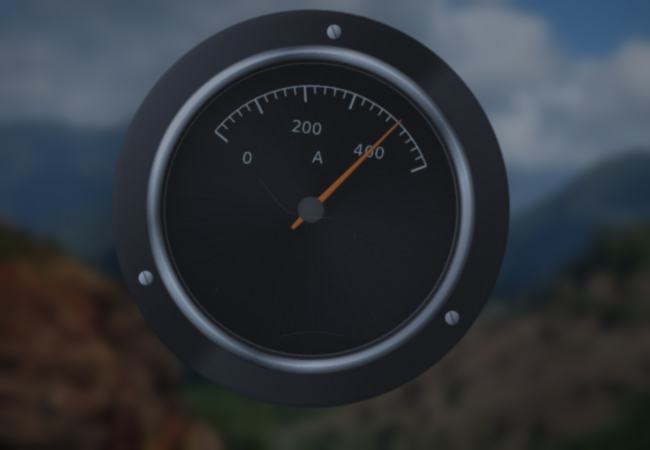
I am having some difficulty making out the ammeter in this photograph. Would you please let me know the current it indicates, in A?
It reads 400 A
